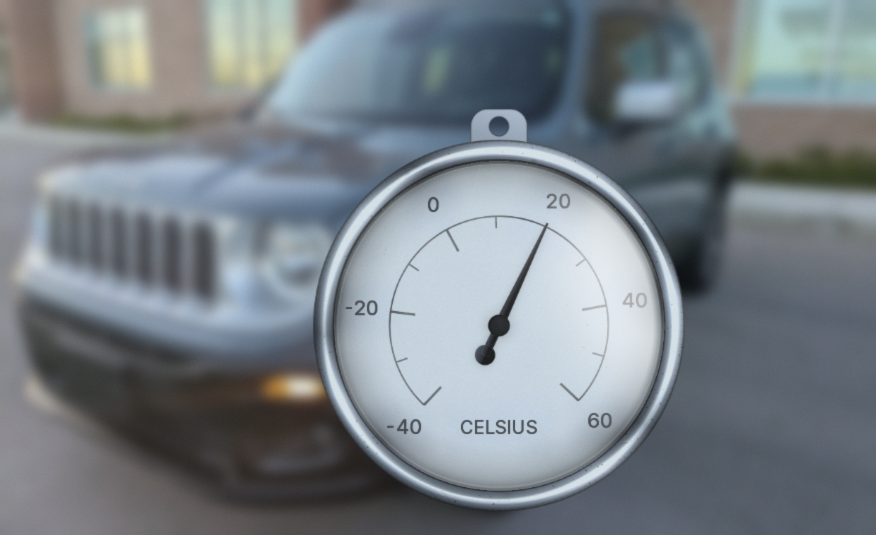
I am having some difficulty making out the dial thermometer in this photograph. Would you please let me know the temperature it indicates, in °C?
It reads 20 °C
